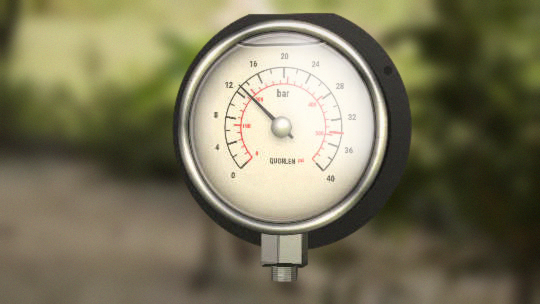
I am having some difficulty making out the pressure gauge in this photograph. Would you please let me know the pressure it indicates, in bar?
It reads 13 bar
